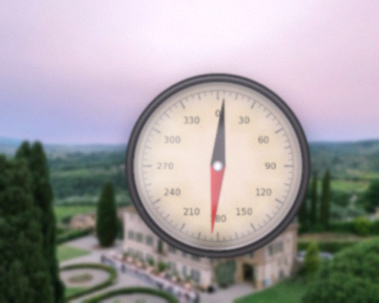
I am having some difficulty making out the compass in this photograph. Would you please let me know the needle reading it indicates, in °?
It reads 185 °
